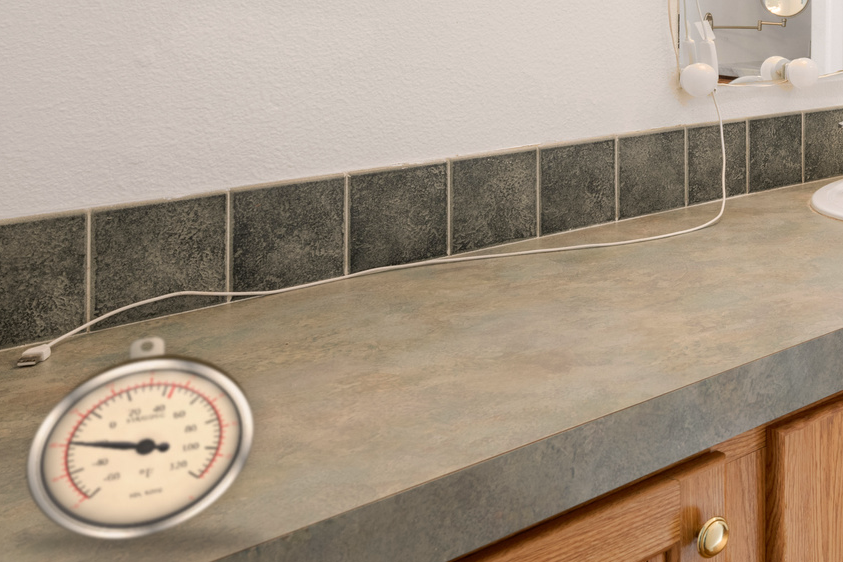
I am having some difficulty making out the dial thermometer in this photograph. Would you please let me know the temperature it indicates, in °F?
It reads -20 °F
